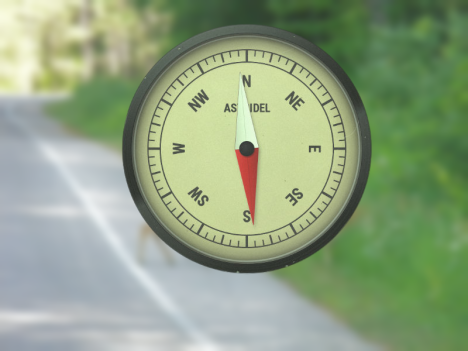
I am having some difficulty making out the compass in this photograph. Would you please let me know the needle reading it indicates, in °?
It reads 175 °
